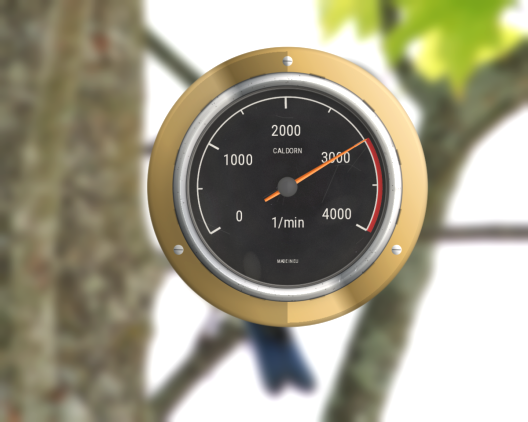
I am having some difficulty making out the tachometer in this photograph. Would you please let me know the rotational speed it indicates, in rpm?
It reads 3000 rpm
